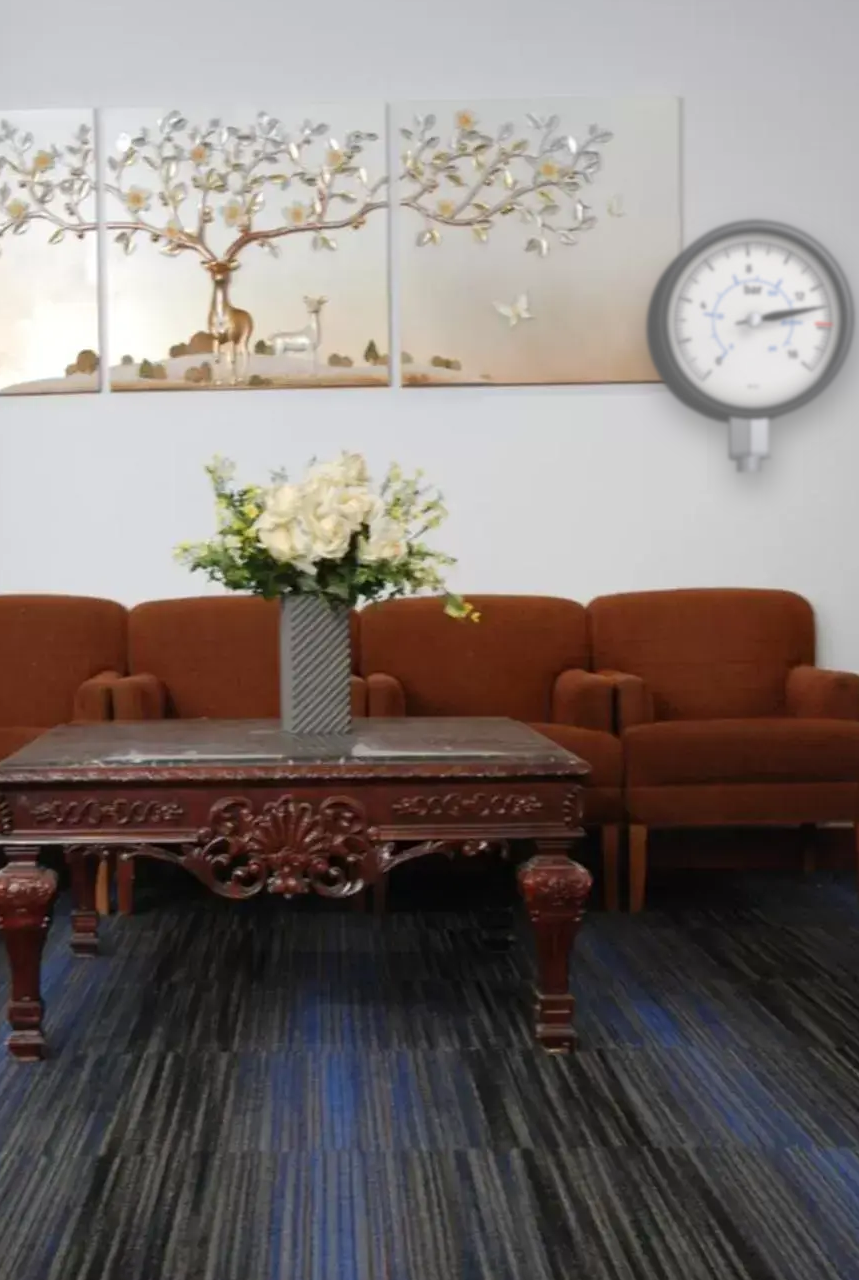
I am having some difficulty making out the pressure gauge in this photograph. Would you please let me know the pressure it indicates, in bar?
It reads 13 bar
